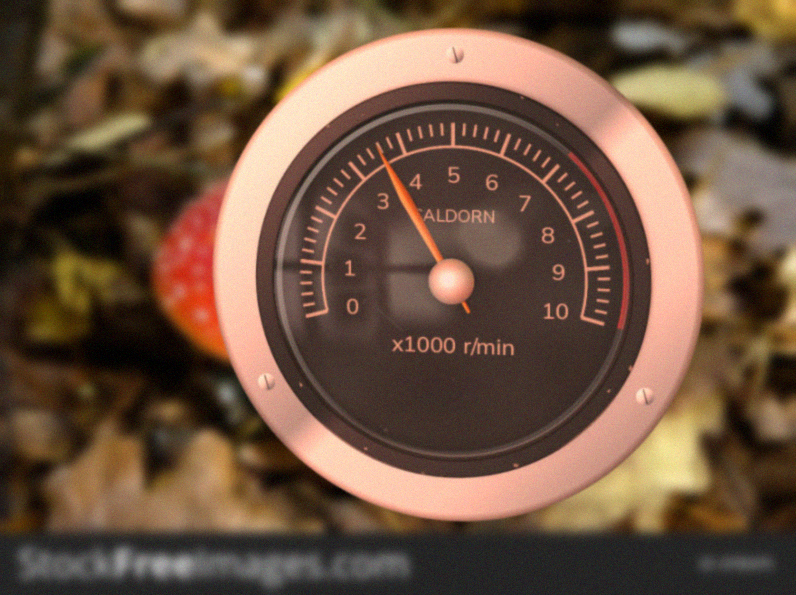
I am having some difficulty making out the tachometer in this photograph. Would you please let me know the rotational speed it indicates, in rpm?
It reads 3600 rpm
